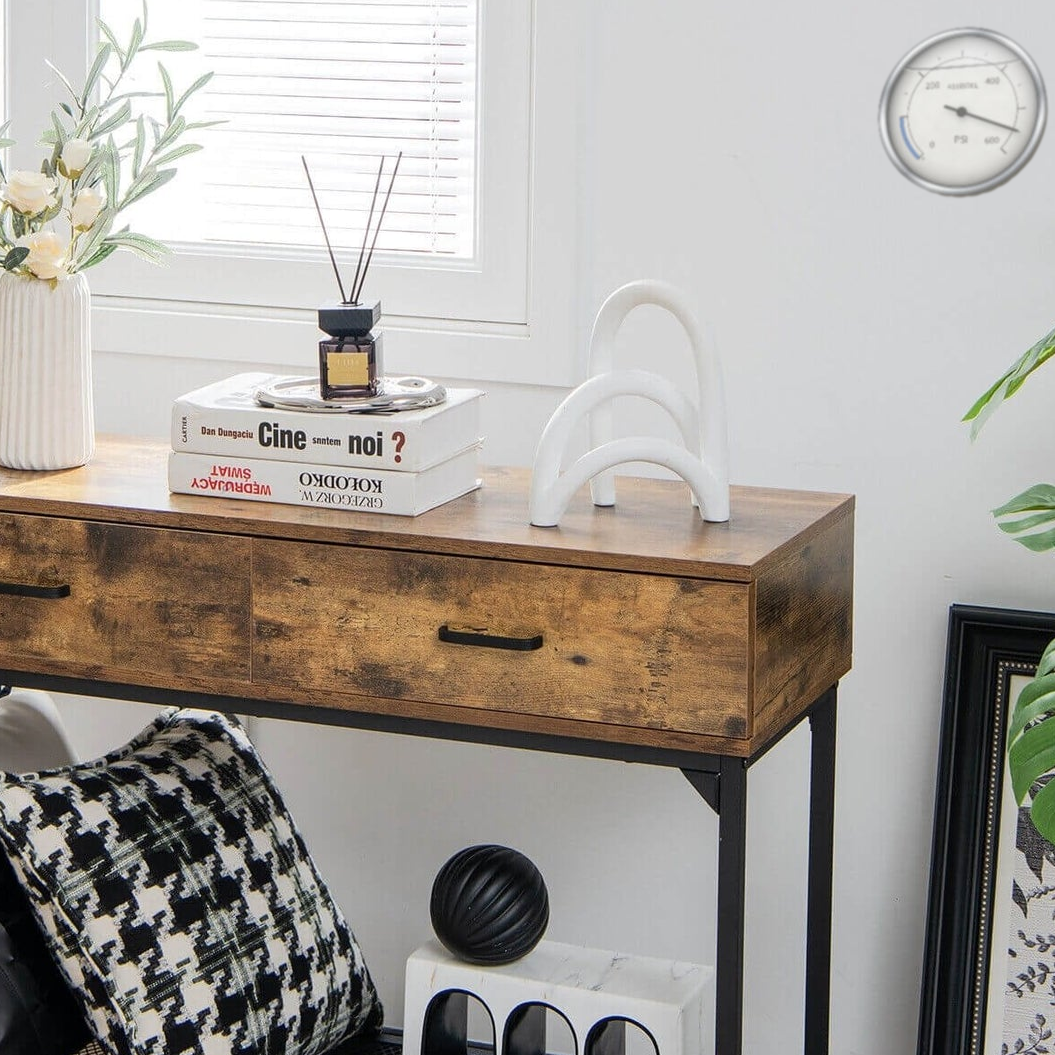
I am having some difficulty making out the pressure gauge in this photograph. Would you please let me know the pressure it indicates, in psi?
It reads 550 psi
